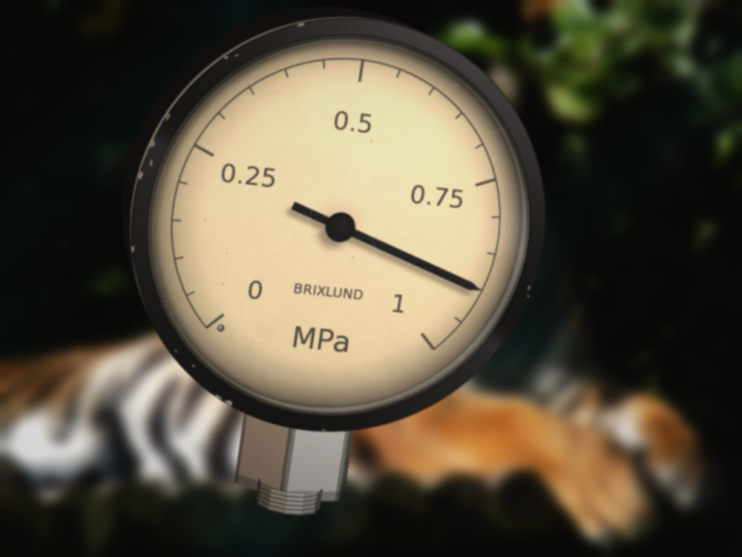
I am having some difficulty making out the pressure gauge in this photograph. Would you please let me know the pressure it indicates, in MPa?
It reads 0.9 MPa
